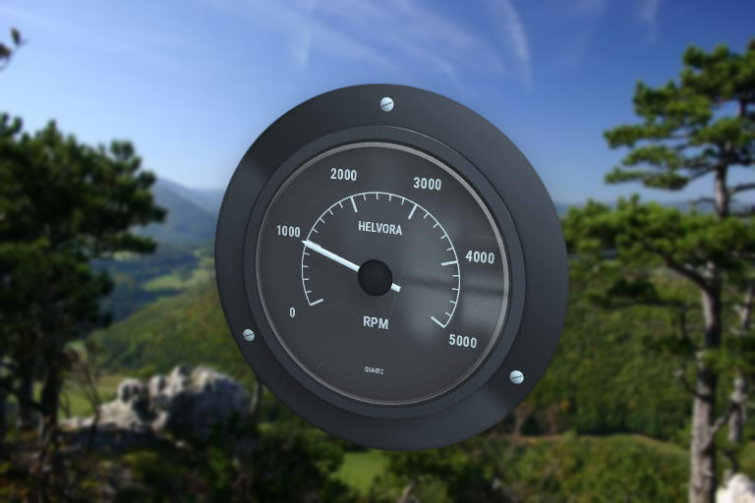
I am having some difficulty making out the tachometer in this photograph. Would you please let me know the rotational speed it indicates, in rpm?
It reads 1000 rpm
